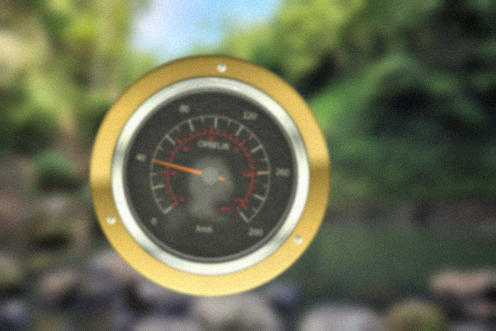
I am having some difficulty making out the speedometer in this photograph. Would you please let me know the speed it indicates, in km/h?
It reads 40 km/h
